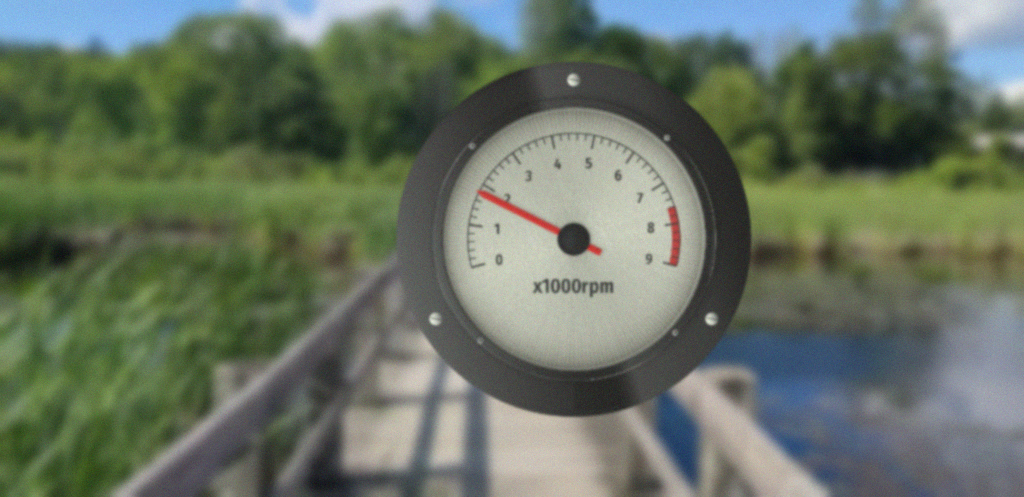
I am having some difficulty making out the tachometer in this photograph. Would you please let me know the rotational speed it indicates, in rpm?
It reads 1800 rpm
